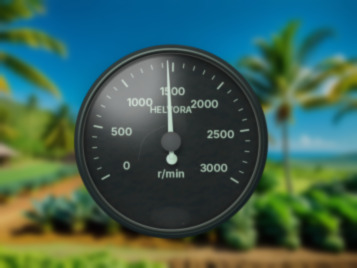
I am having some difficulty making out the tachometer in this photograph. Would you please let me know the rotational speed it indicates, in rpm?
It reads 1450 rpm
